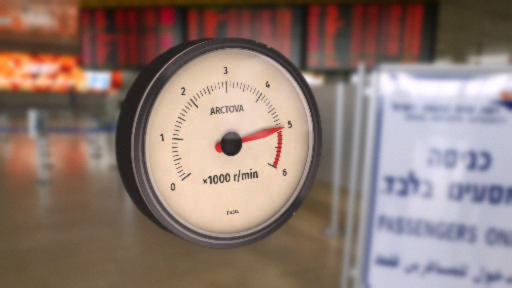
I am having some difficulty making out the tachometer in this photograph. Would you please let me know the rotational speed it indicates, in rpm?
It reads 5000 rpm
